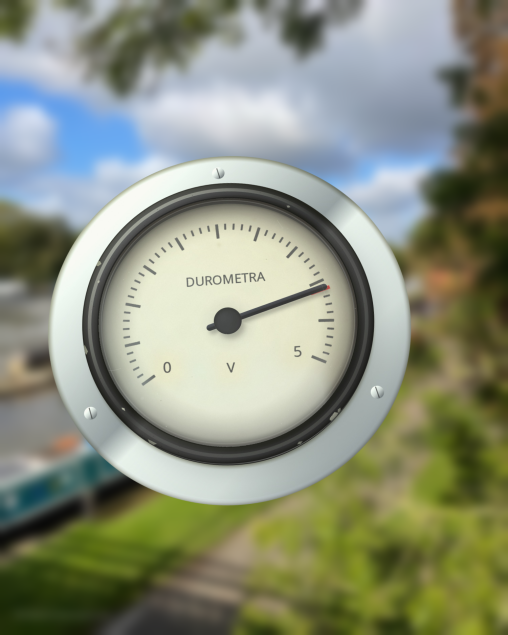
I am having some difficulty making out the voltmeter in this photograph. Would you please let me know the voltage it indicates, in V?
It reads 4.1 V
